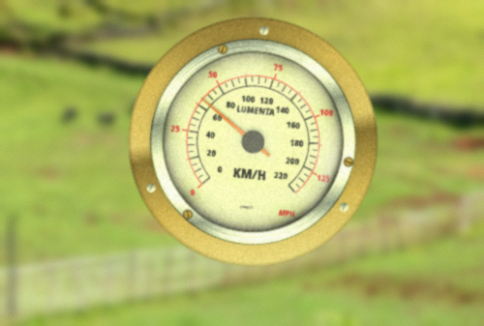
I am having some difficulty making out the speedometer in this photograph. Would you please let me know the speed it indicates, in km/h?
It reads 65 km/h
